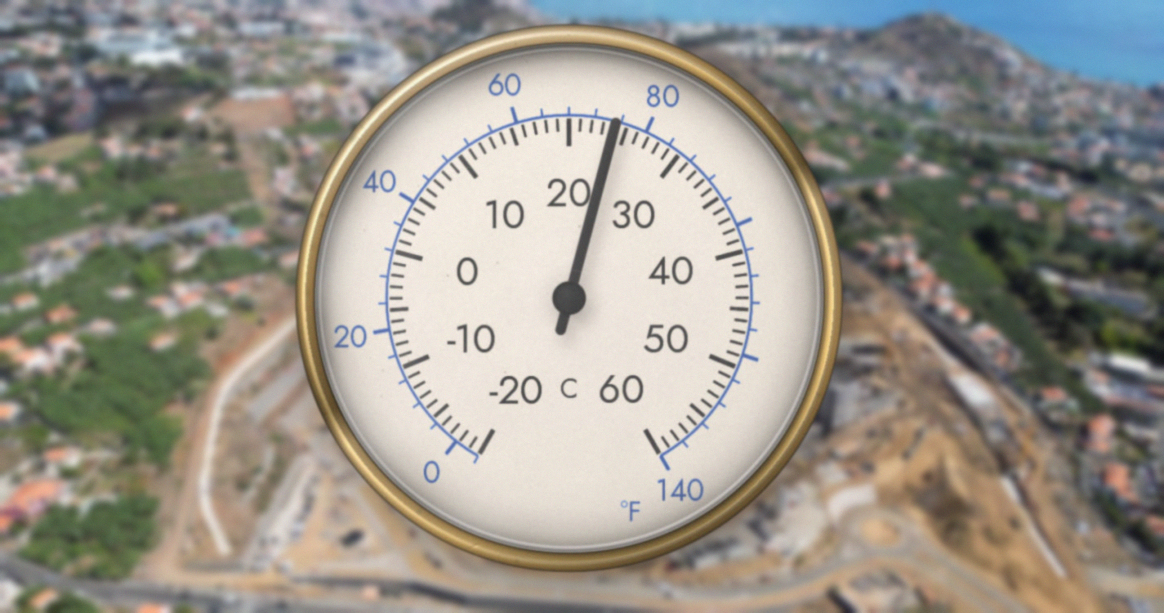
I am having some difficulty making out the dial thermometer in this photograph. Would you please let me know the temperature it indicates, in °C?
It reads 24 °C
